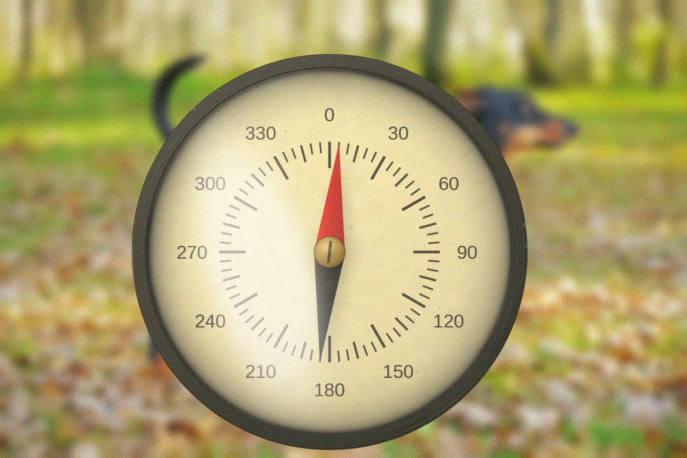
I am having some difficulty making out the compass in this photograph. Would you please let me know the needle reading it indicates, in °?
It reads 5 °
